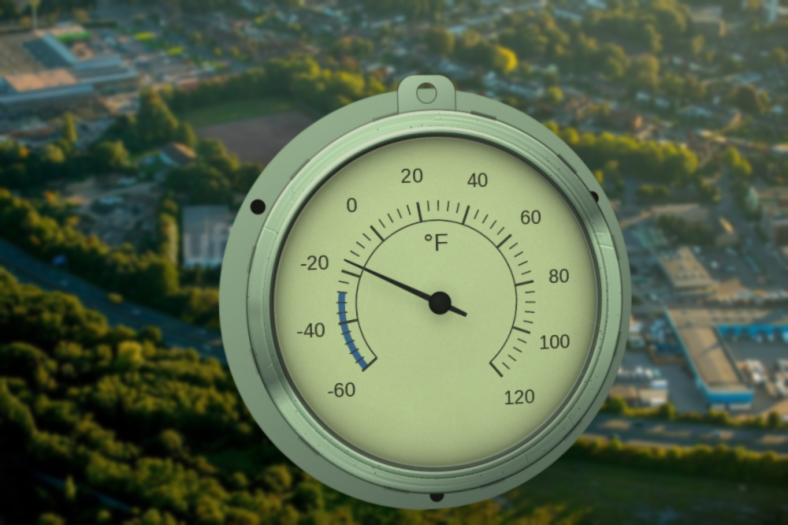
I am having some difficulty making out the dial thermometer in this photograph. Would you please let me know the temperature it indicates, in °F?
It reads -16 °F
